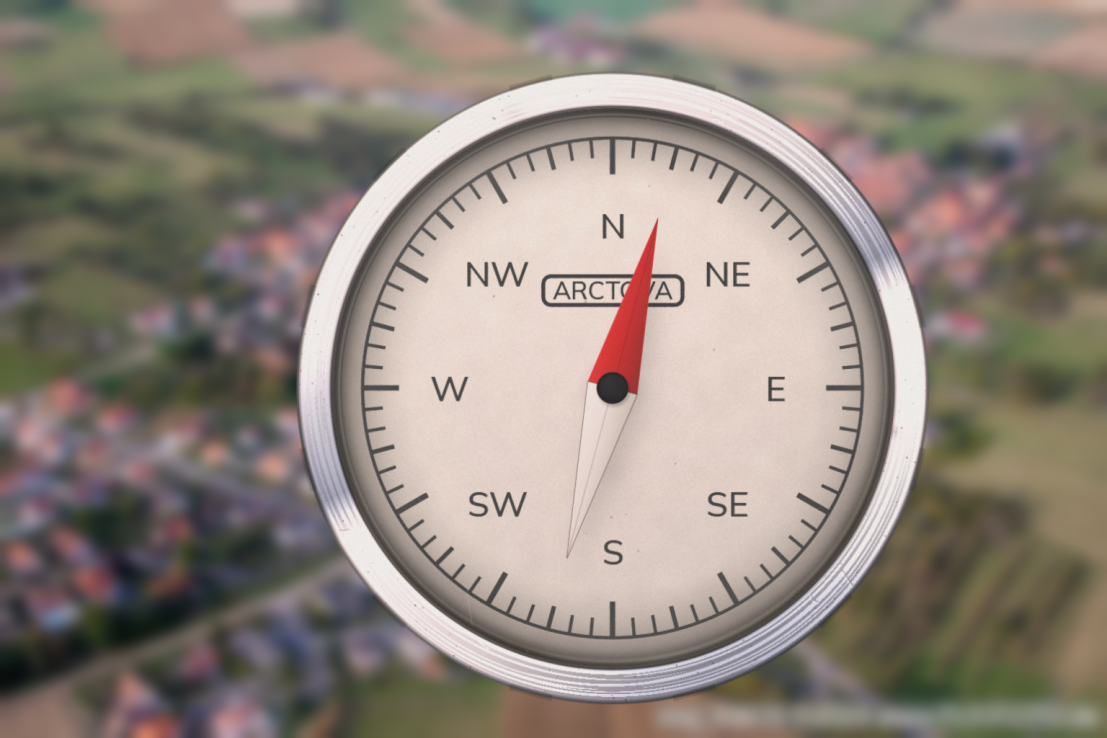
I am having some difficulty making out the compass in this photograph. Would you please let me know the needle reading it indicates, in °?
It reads 15 °
